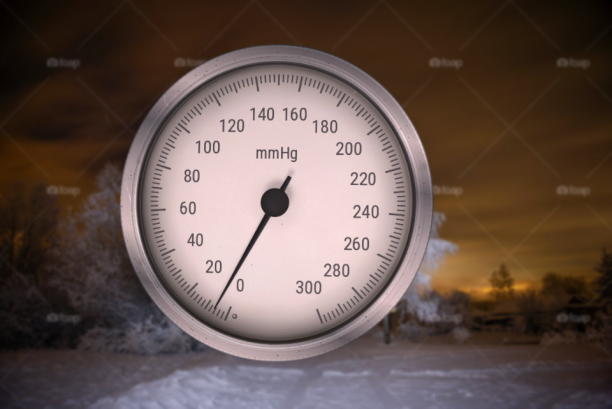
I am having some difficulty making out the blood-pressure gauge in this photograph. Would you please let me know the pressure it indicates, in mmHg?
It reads 6 mmHg
